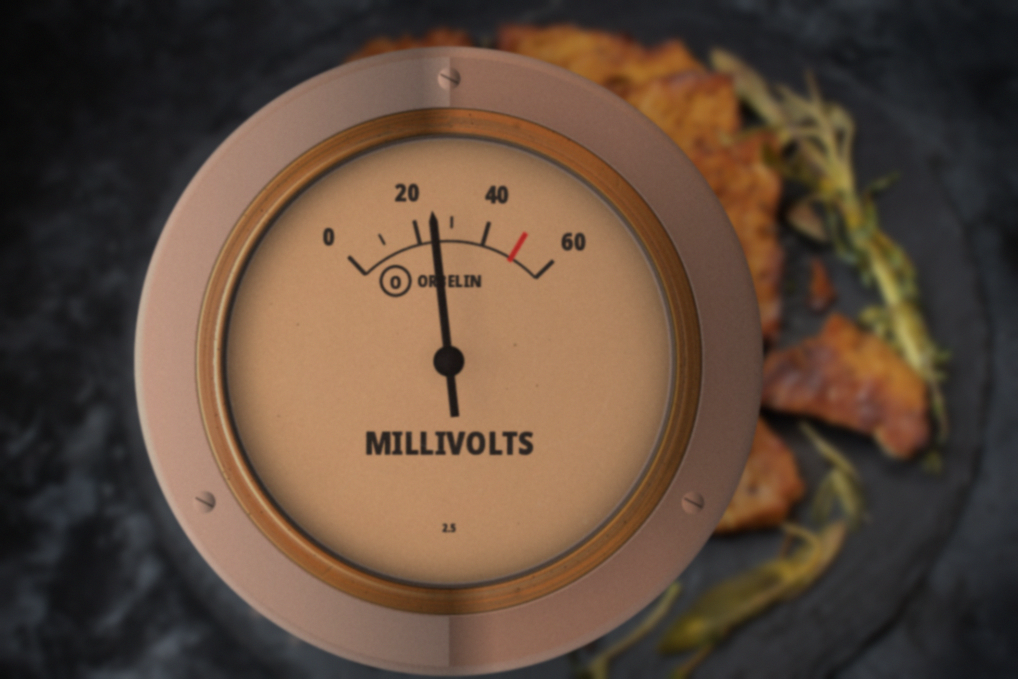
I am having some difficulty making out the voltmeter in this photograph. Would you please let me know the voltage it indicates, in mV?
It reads 25 mV
